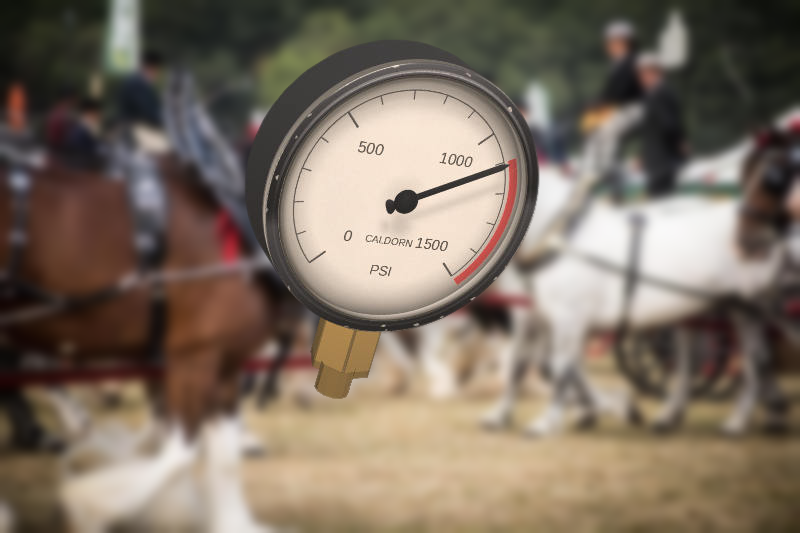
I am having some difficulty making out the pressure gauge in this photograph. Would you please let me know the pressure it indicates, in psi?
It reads 1100 psi
